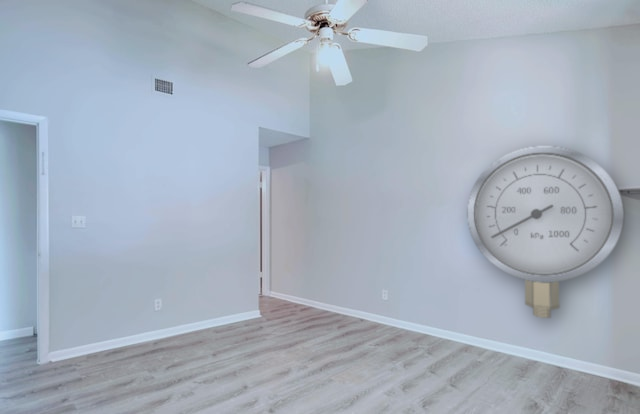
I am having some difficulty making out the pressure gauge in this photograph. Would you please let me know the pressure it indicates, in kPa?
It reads 50 kPa
